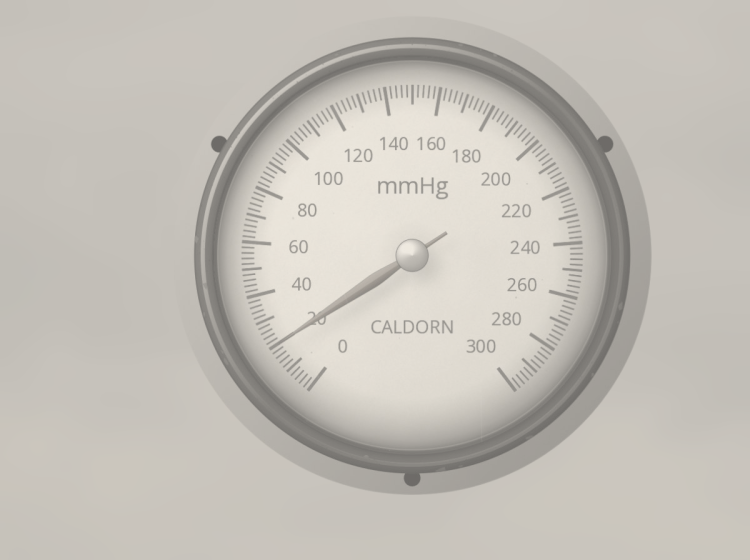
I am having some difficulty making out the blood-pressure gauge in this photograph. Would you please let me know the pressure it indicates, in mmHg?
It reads 20 mmHg
